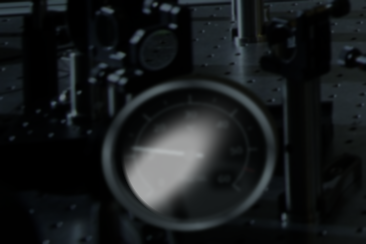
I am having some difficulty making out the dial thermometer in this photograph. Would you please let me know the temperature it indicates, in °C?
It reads 12.5 °C
